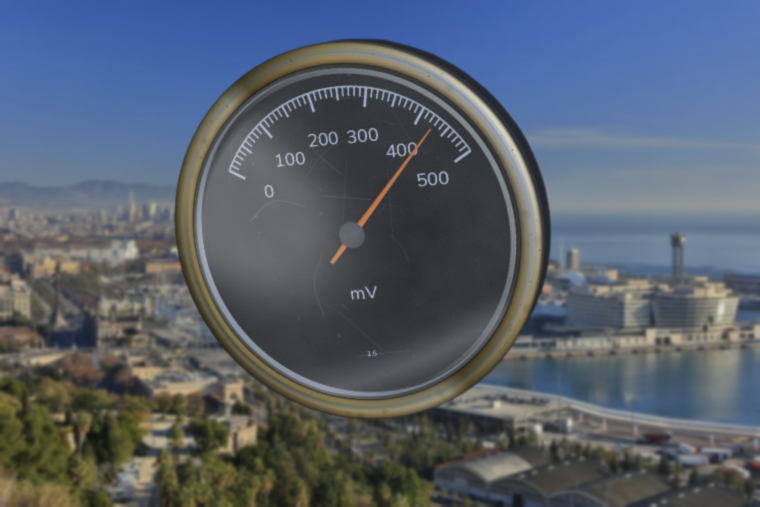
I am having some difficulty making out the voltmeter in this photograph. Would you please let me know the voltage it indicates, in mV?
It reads 430 mV
